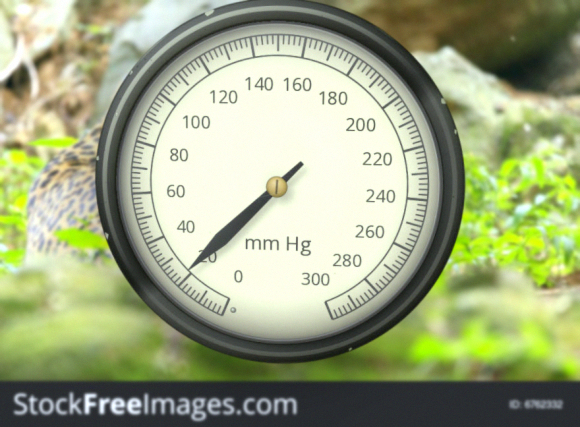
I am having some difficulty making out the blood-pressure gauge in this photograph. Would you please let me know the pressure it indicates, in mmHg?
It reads 22 mmHg
